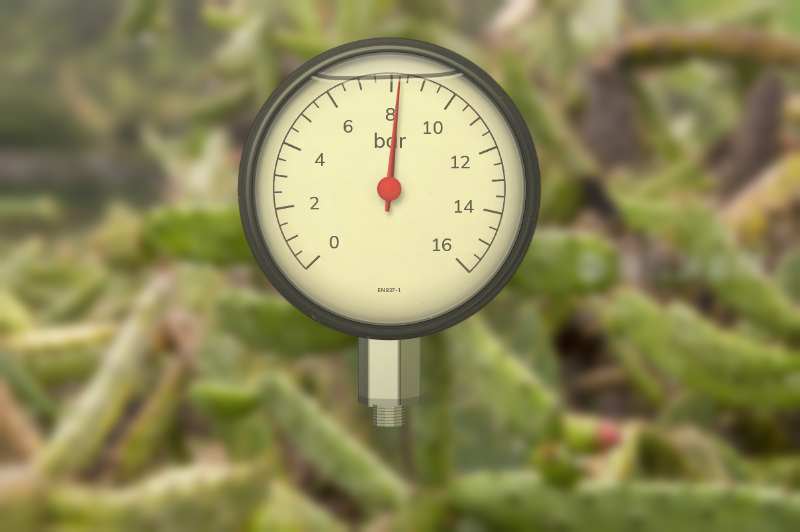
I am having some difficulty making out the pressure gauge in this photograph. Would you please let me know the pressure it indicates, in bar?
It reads 8.25 bar
